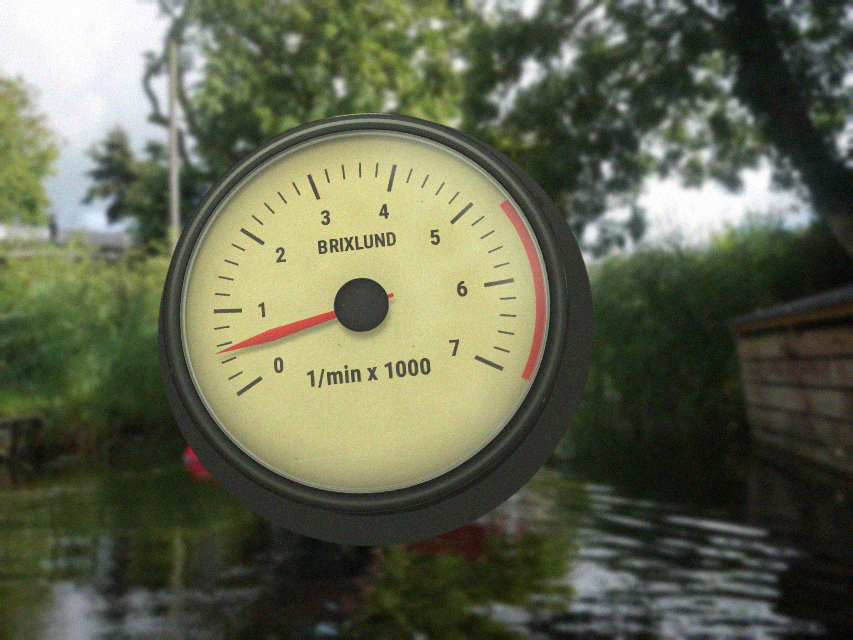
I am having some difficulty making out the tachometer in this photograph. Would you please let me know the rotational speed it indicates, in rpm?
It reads 500 rpm
